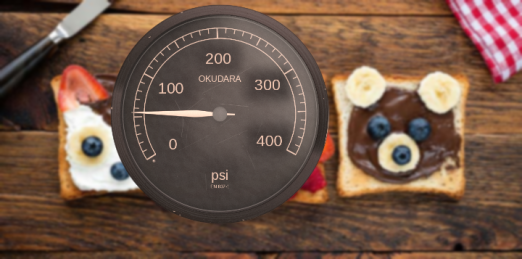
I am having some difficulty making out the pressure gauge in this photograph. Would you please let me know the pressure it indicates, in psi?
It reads 55 psi
